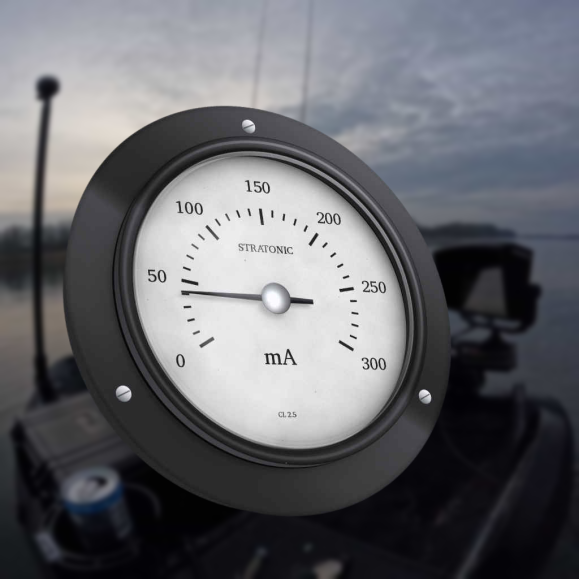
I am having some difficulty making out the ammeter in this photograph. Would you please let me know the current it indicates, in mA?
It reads 40 mA
